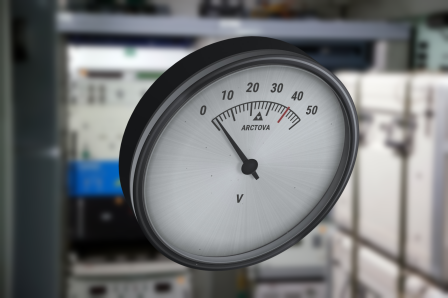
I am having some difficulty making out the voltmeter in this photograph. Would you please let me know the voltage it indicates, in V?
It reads 2 V
